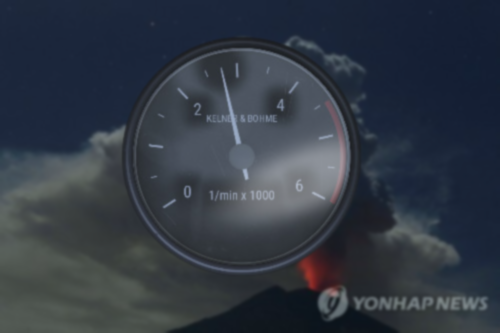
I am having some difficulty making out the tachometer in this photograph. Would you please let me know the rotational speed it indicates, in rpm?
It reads 2750 rpm
